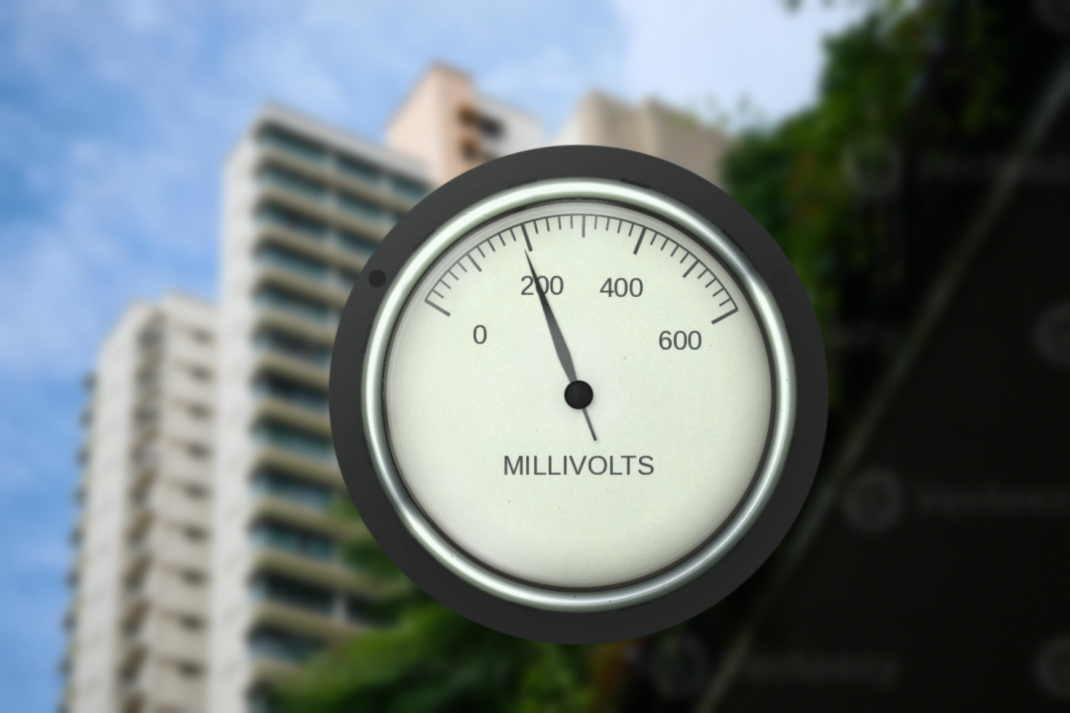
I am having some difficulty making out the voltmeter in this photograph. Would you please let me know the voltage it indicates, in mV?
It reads 190 mV
